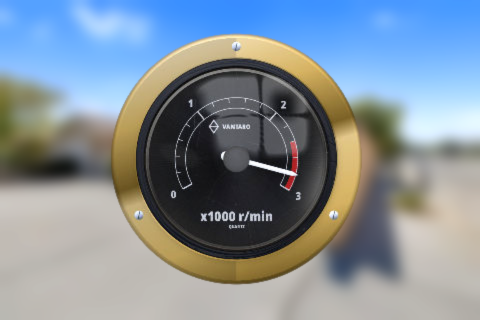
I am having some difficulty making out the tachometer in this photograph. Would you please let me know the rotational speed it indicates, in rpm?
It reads 2800 rpm
